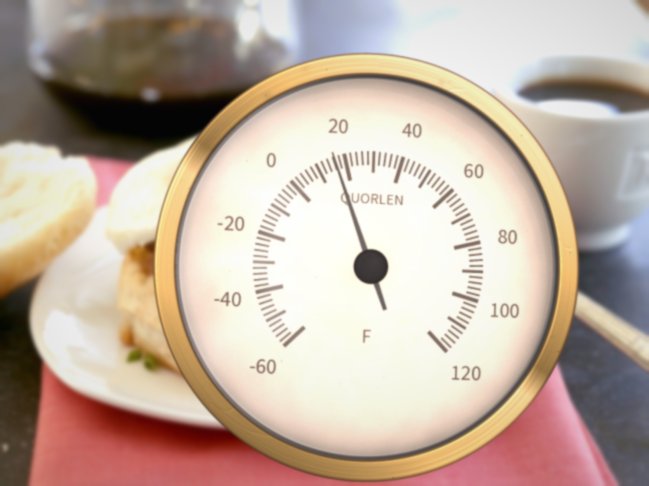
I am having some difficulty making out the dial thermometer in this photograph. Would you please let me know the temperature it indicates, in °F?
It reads 16 °F
